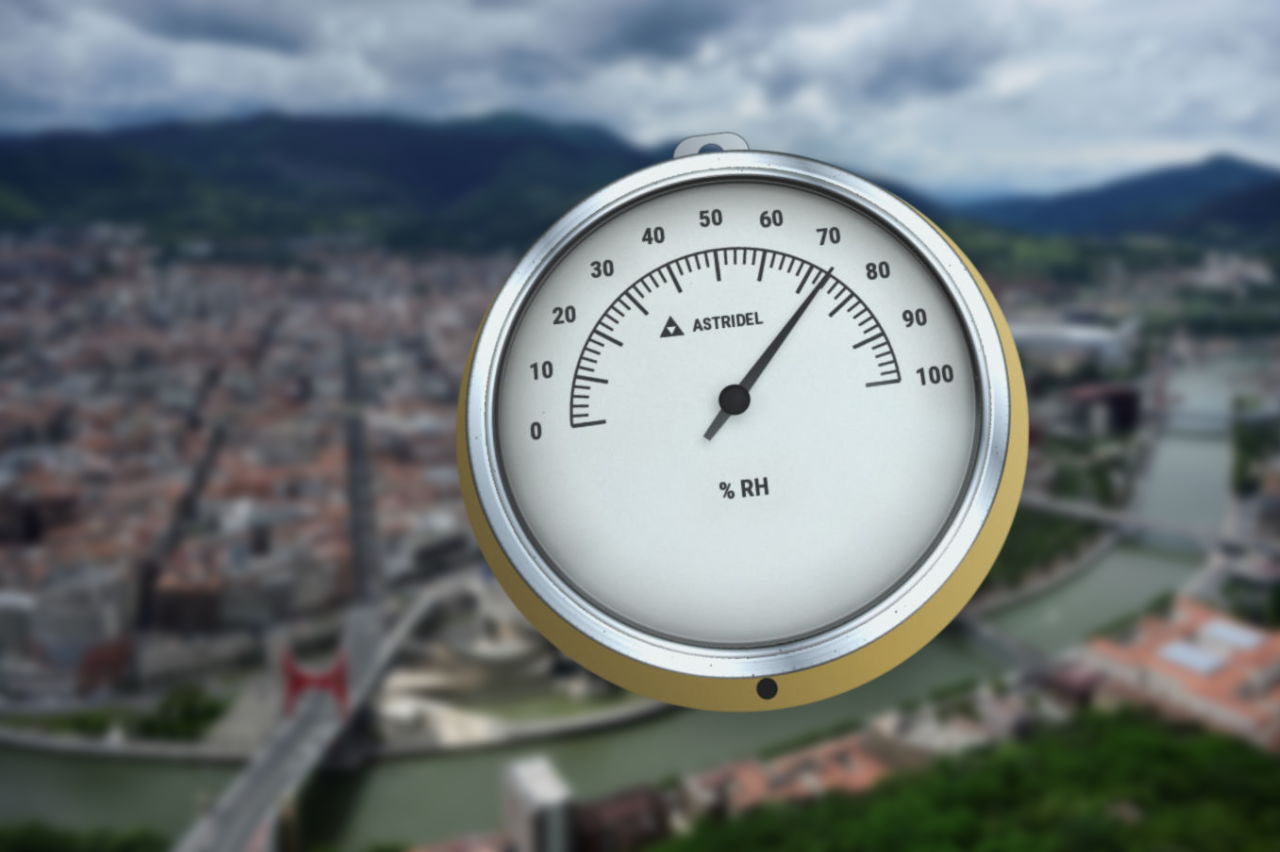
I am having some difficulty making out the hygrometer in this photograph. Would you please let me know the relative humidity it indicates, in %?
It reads 74 %
